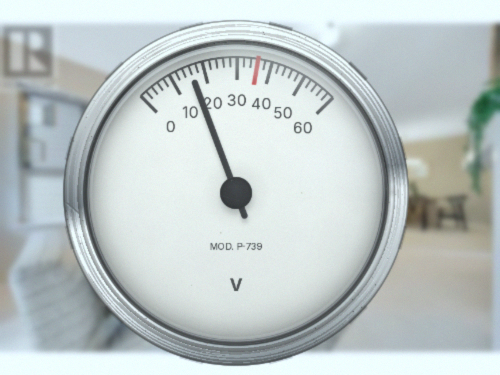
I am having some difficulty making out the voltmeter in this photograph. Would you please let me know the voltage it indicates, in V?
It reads 16 V
